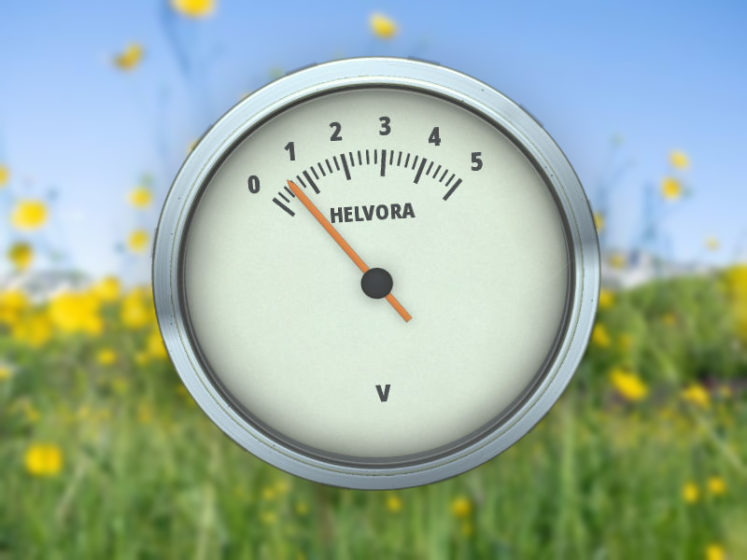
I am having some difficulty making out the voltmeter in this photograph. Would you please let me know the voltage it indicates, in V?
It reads 0.6 V
